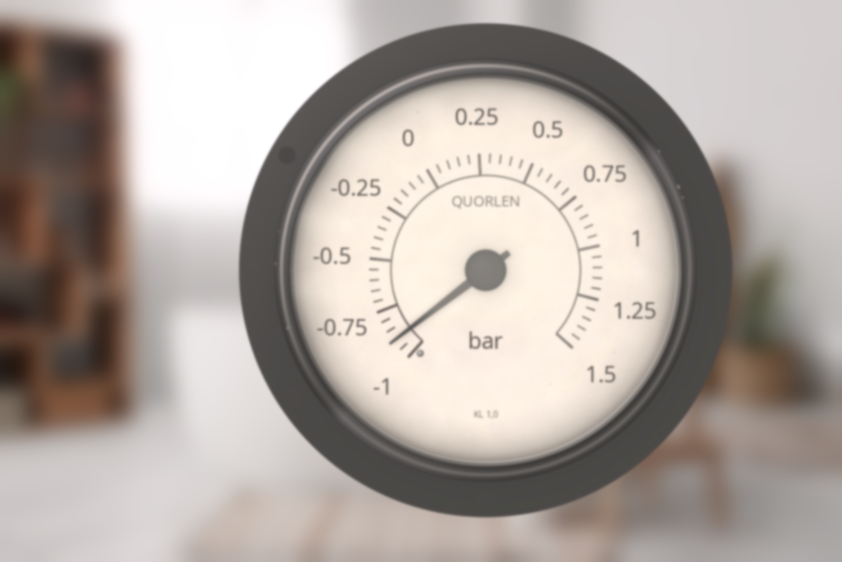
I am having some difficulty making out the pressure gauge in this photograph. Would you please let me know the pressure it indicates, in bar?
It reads -0.9 bar
